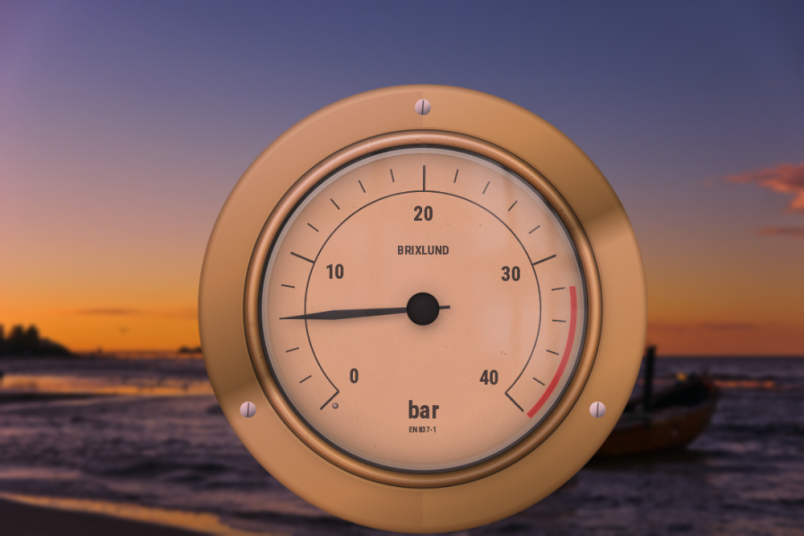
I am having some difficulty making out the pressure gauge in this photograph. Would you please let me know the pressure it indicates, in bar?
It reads 6 bar
